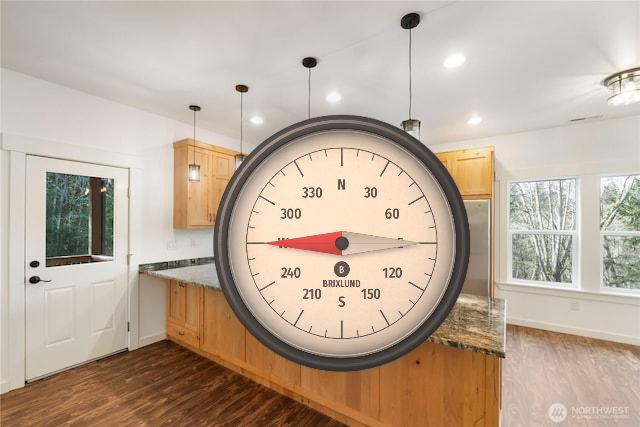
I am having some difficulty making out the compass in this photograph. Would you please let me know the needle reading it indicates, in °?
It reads 270 °
